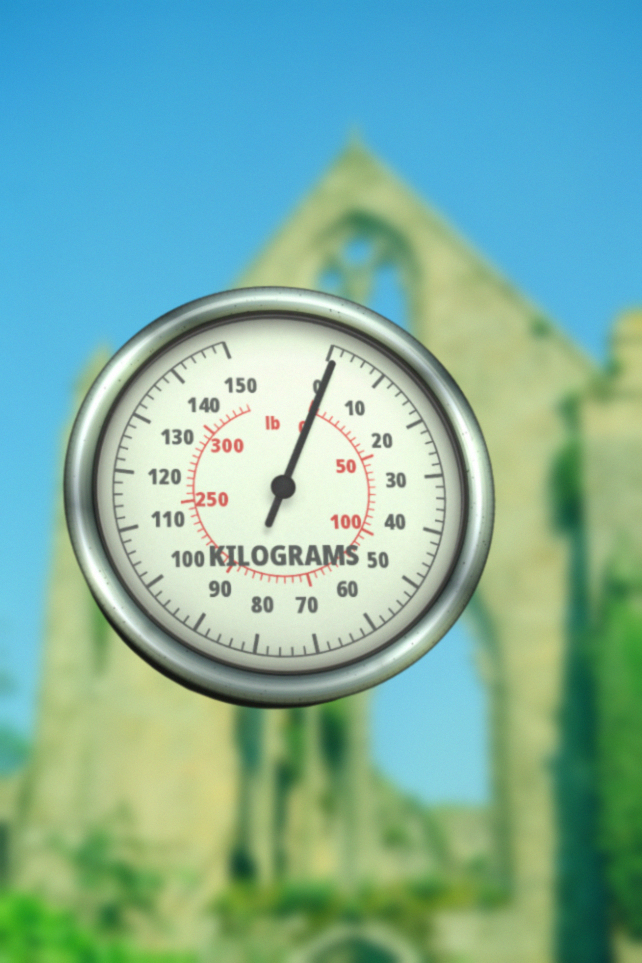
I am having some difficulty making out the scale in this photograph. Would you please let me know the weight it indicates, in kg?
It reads 1 kg
